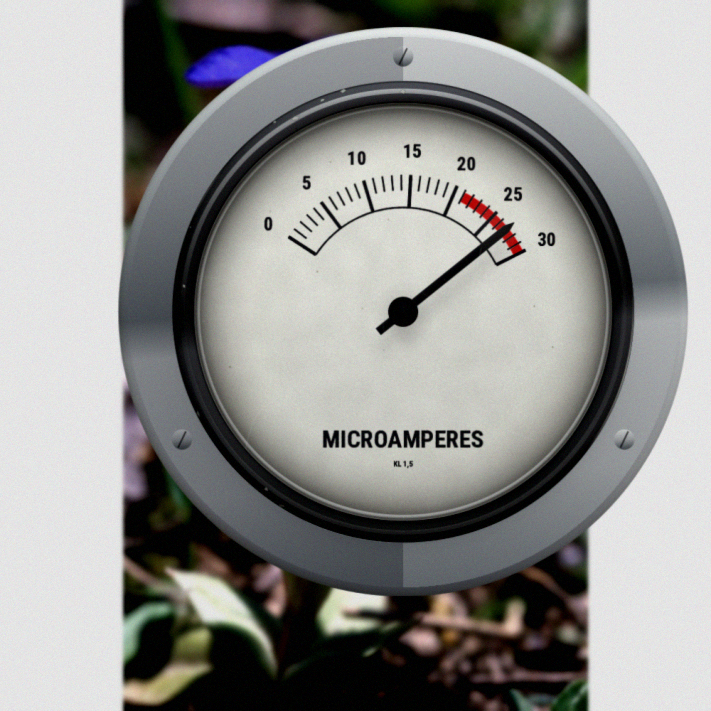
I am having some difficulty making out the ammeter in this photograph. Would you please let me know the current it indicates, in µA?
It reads 27 µA
